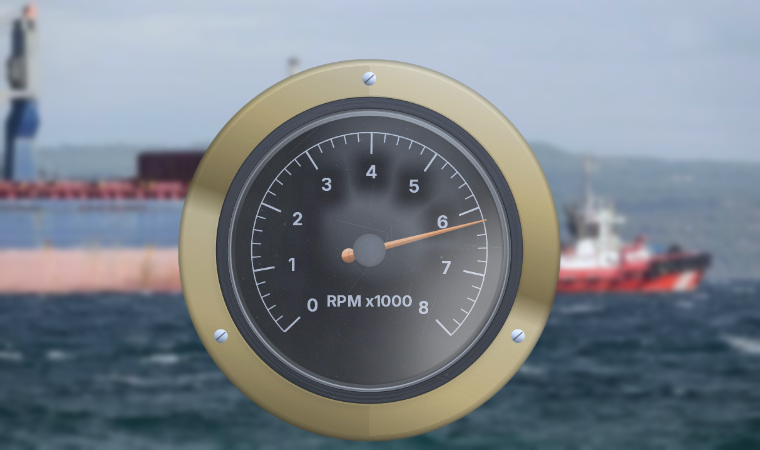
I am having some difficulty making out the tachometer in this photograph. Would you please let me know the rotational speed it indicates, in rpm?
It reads 6200 rpm
